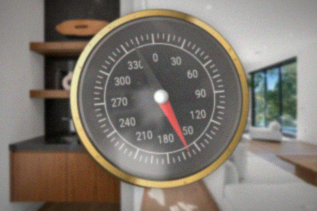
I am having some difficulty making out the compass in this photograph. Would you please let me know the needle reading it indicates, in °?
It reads 160 °
